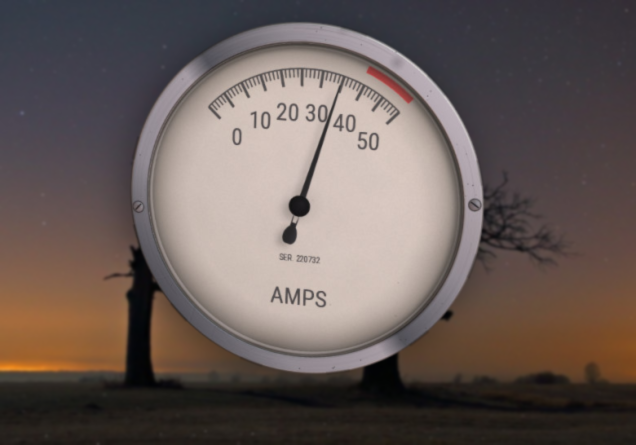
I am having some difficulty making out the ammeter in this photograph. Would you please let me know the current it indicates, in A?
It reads 35 A
